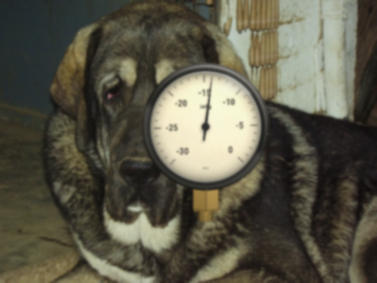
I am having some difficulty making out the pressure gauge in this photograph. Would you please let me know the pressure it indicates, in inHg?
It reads -14 inHg
